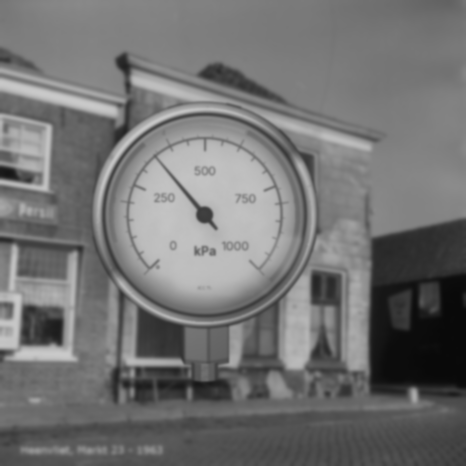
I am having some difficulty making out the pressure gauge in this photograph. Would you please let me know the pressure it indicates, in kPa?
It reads 350 kPa
